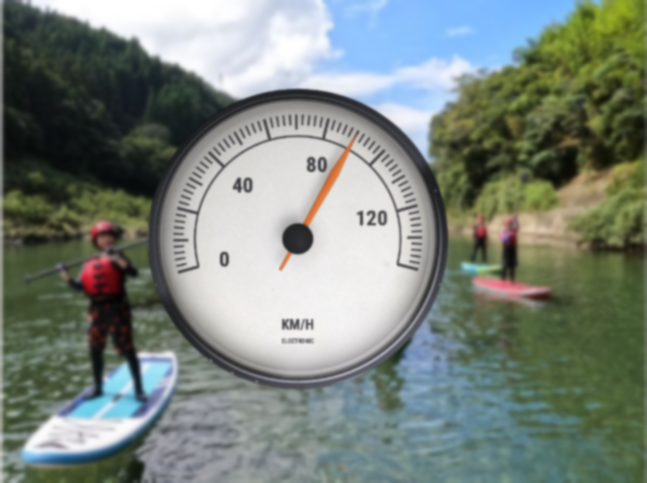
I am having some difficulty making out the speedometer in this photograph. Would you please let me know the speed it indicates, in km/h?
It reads 90 km/h
